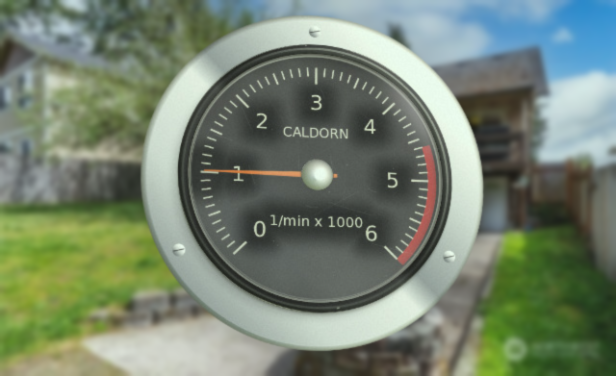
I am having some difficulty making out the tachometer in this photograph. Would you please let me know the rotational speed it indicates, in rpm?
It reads 1000 rpm
